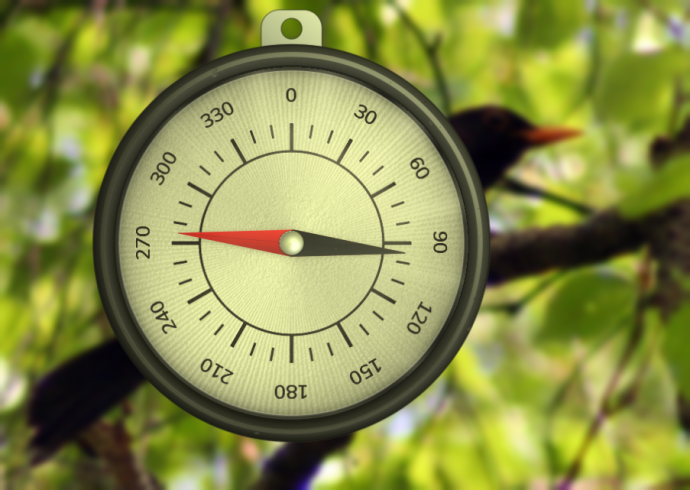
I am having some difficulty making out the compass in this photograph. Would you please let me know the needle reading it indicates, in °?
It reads 275 °
